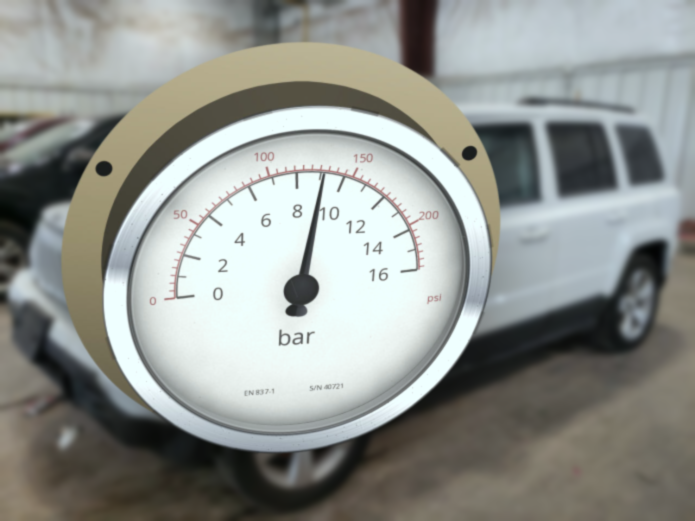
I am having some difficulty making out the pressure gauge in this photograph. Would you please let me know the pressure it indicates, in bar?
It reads 9 bar
